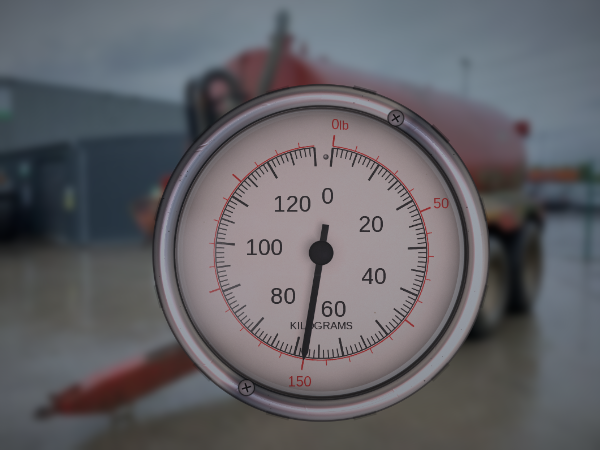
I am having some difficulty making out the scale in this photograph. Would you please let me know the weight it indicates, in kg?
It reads 68 kg
